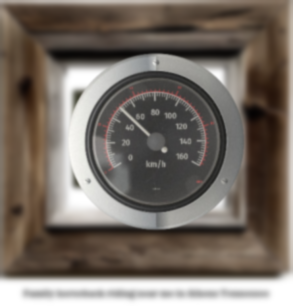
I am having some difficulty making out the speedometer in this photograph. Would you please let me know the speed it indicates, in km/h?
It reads 50 km/h
